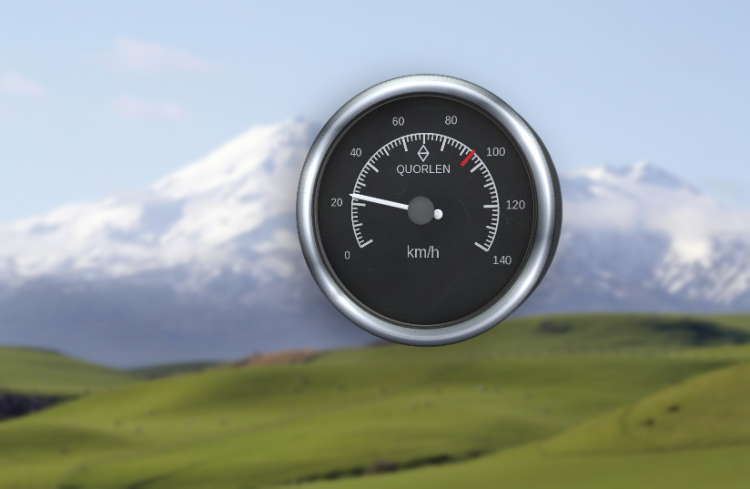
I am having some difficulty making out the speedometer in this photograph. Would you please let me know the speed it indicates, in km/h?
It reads 24 km/h
